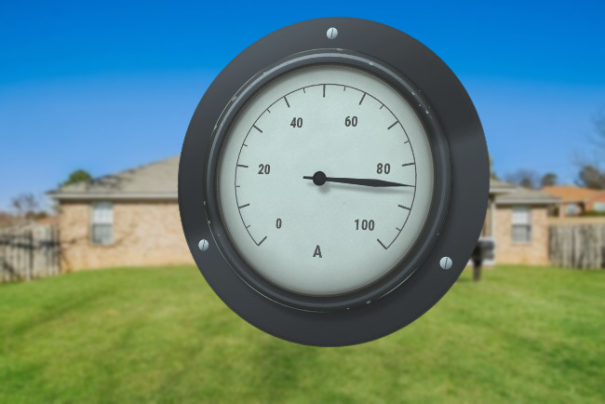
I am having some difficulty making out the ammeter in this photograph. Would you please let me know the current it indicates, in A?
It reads 85 A
